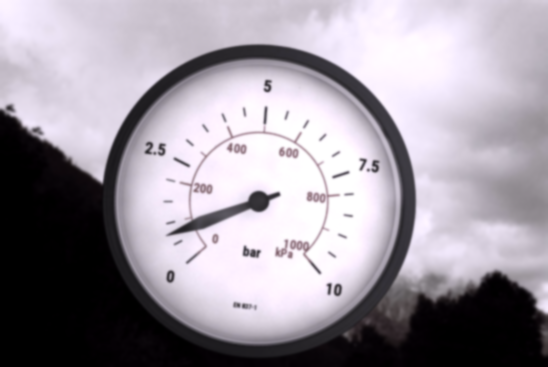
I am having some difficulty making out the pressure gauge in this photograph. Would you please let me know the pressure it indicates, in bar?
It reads 0.75 bar
